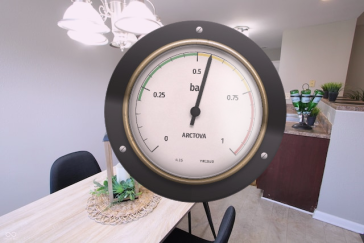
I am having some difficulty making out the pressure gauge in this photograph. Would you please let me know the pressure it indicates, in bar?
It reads 0.55 bar
